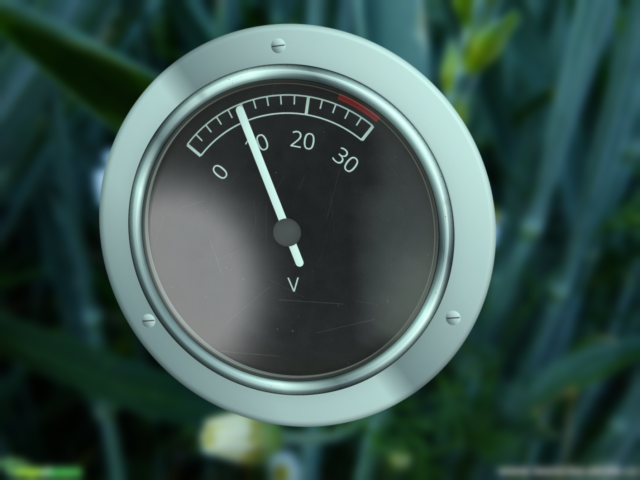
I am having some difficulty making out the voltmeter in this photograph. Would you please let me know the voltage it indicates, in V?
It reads 10 V
